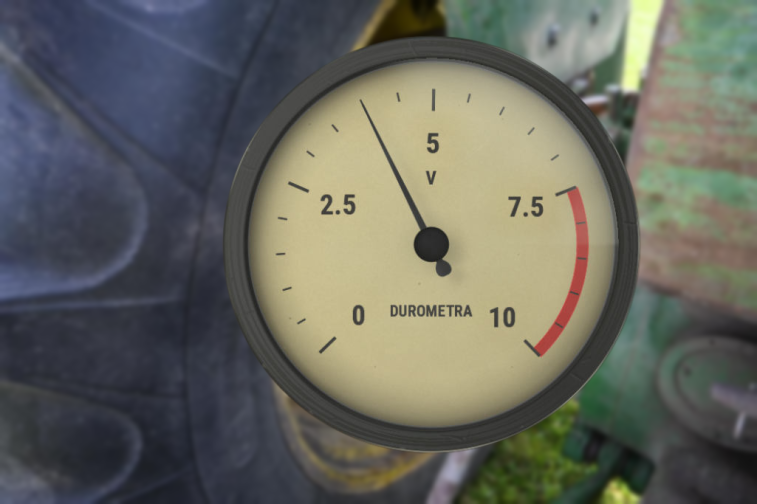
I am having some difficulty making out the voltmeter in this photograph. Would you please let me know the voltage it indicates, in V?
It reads 4 V
